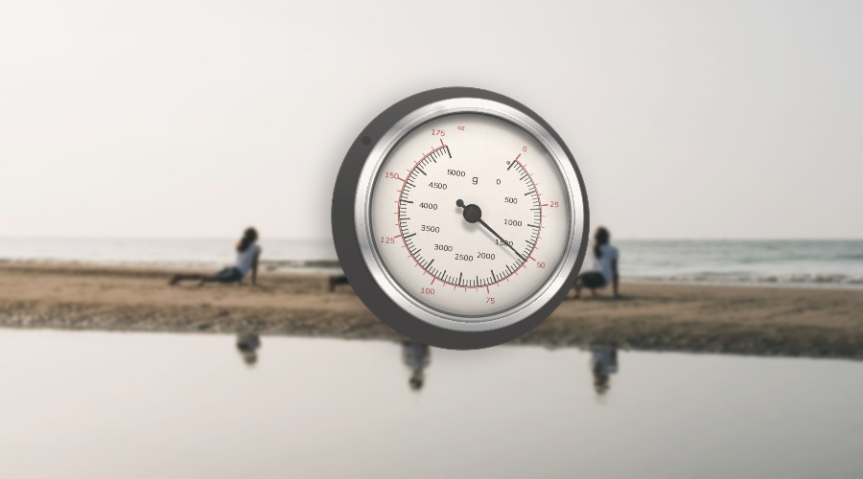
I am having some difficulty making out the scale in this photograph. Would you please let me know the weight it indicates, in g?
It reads 1500 g
